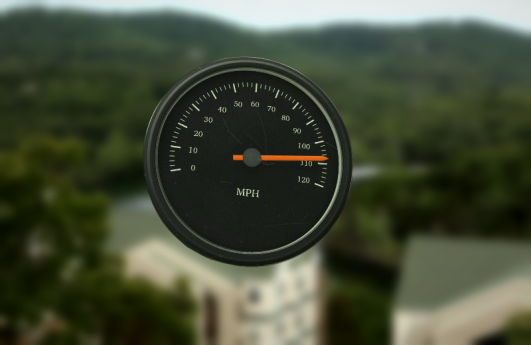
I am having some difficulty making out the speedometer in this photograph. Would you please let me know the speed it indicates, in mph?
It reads 108 mph
